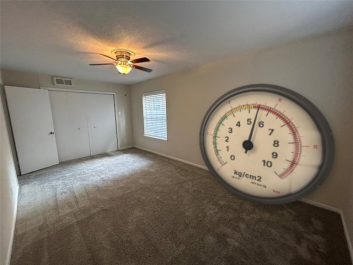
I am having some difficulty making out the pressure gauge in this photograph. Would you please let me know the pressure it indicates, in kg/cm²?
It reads 5.5 kg/cm²
